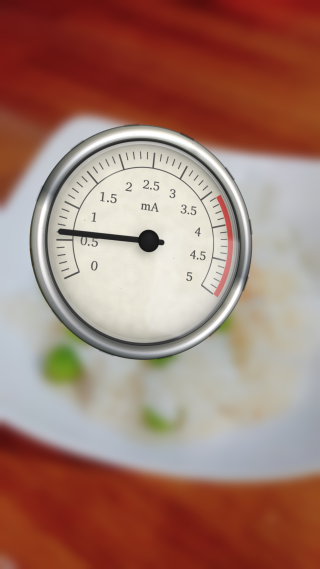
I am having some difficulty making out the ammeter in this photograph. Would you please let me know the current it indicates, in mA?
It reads 0.6 mA
